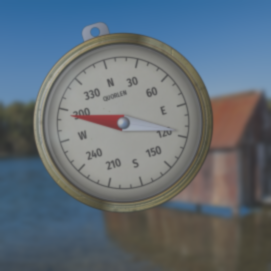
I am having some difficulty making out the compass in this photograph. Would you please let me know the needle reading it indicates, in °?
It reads 295 °
